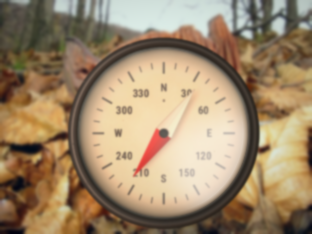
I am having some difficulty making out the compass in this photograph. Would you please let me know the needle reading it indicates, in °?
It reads 215 °
